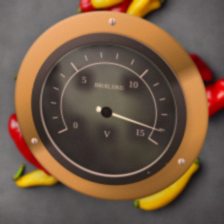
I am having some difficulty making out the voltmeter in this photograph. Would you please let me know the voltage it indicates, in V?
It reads 14 V
